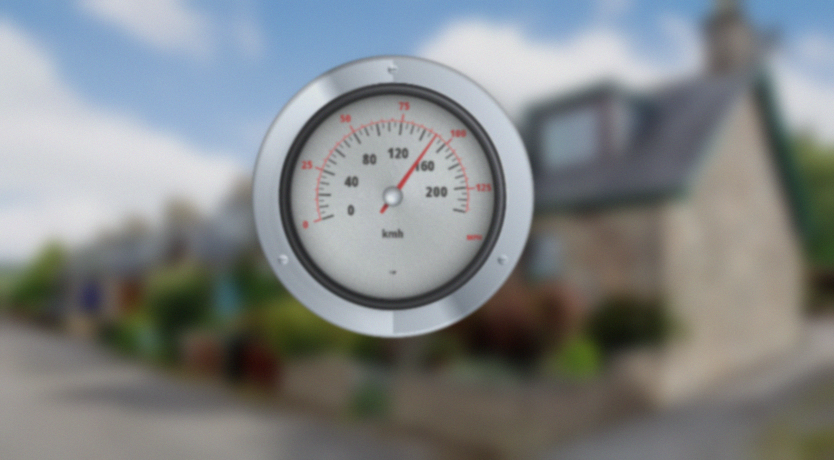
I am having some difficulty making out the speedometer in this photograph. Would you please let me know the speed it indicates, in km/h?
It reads 150 km/h
